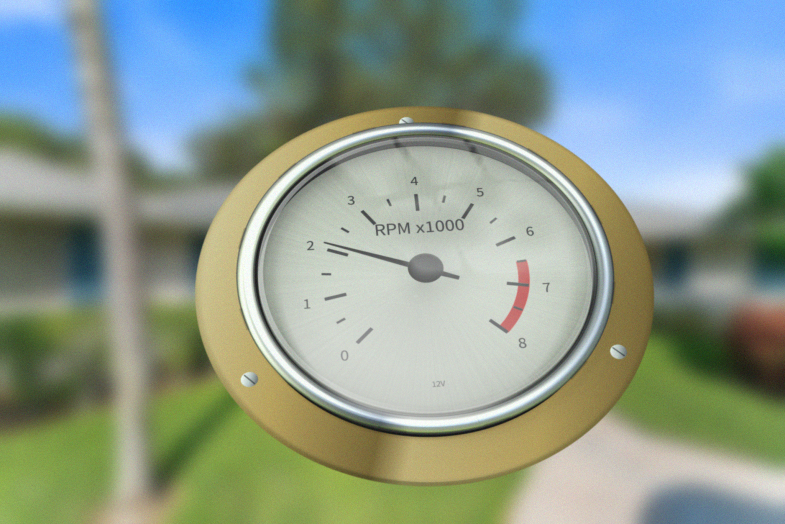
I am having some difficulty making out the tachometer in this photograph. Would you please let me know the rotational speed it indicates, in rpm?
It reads 2000 rpm
